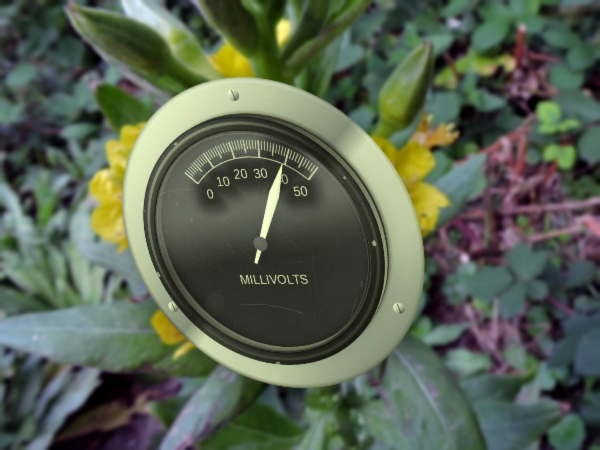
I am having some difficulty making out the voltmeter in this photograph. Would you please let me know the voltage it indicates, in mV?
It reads 40 mV
